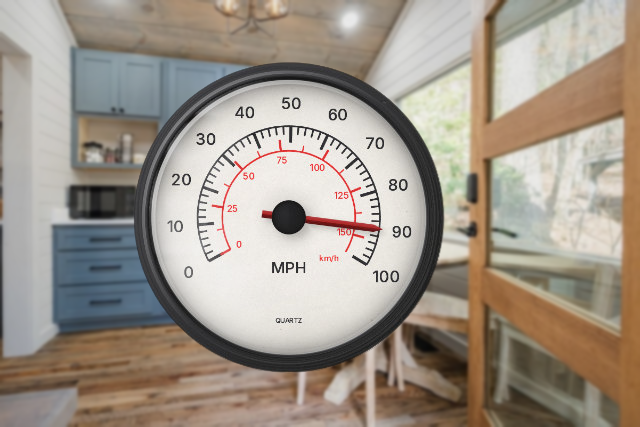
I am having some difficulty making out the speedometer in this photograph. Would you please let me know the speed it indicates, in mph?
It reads 90 mph
